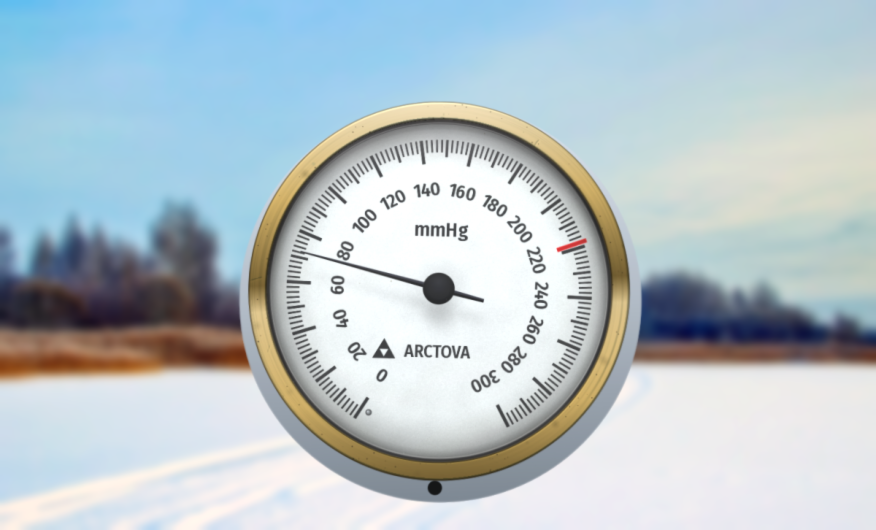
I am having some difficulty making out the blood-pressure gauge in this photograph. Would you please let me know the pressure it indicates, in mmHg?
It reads 72 mmHg
